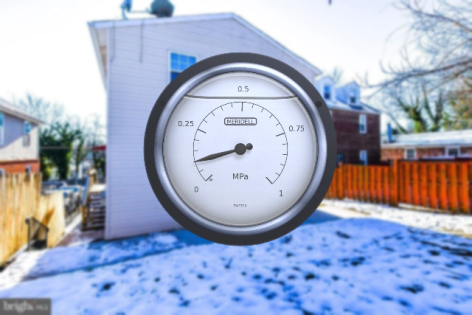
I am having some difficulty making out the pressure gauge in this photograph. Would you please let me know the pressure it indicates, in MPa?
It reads 0.1 MPa
